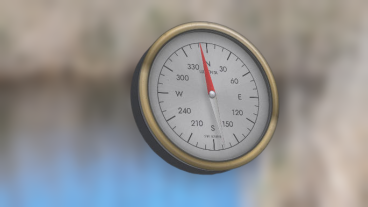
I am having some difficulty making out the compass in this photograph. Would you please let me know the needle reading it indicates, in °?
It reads 350 °
